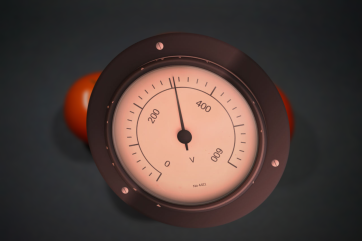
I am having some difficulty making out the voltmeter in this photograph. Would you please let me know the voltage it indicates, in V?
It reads 310 V
